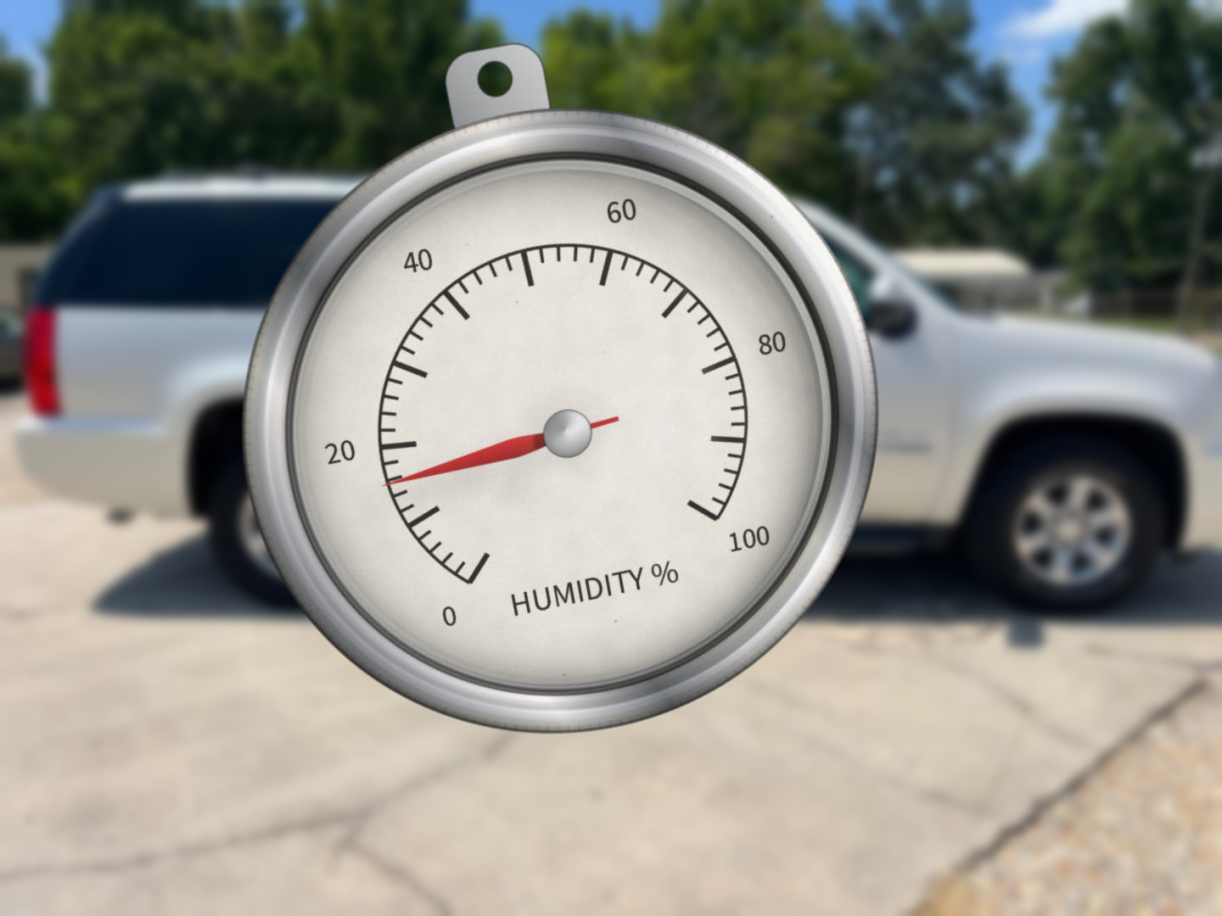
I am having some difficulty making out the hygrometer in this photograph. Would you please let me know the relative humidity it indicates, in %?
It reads 16 %
